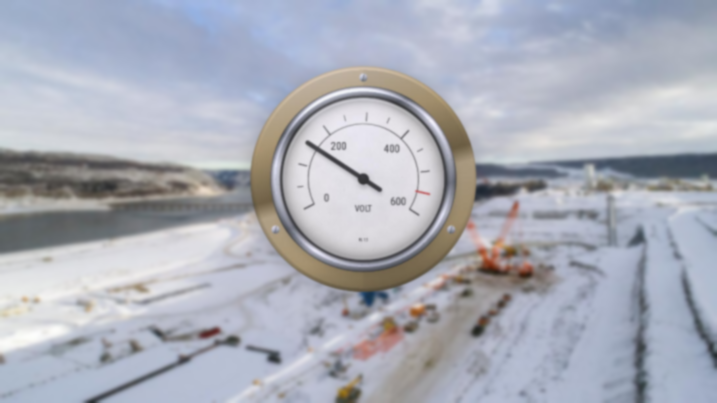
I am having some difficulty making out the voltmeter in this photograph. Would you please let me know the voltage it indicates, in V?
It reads 150 V
